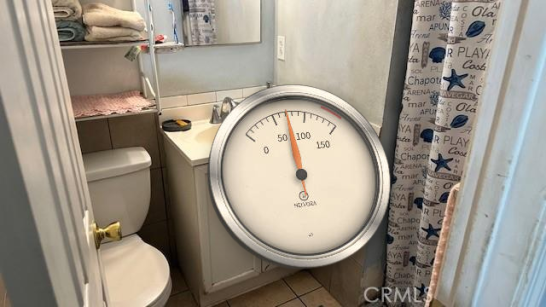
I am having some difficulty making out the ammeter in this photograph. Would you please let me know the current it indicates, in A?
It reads 70 A
